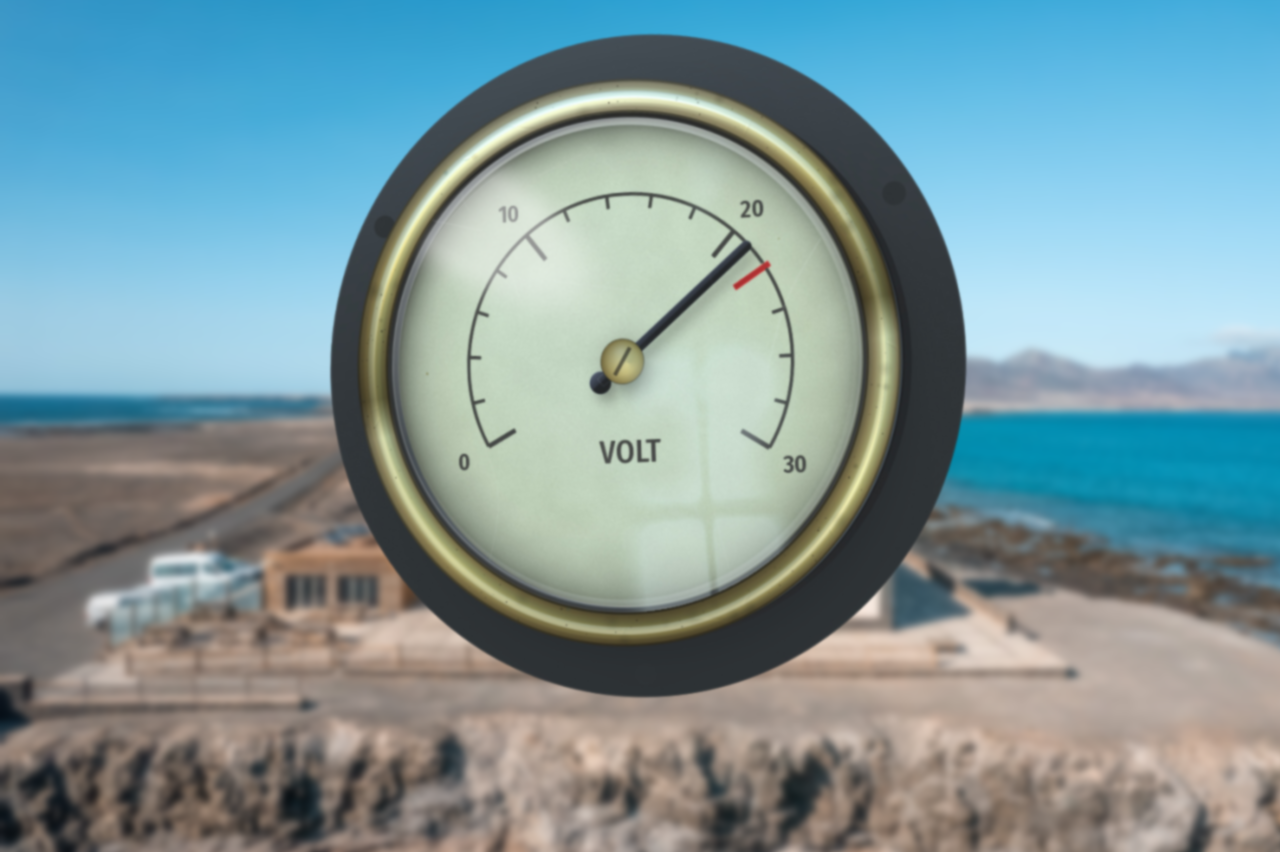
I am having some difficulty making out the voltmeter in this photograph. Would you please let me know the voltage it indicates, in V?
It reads 21 V
